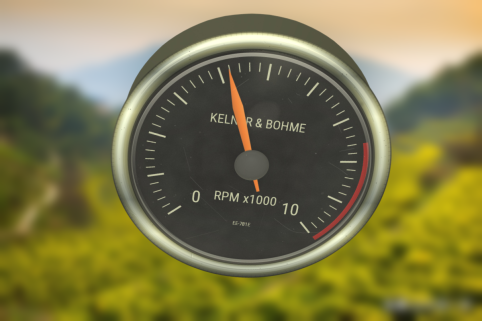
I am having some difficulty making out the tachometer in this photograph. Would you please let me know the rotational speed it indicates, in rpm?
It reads 4200 rpm
